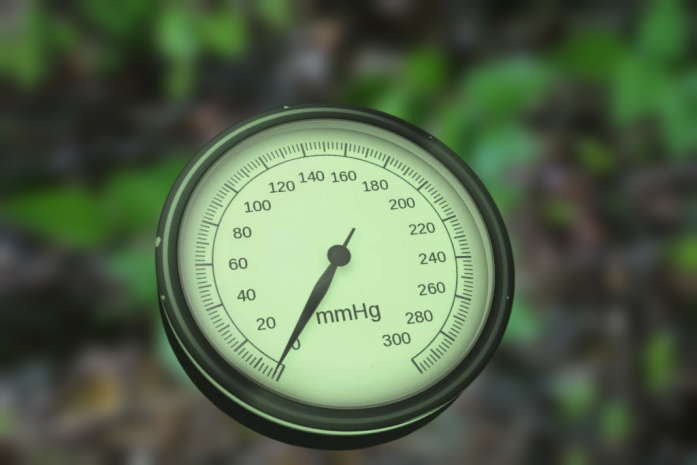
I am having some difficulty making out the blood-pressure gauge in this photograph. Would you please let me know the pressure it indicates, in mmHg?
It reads 2 mmHg
